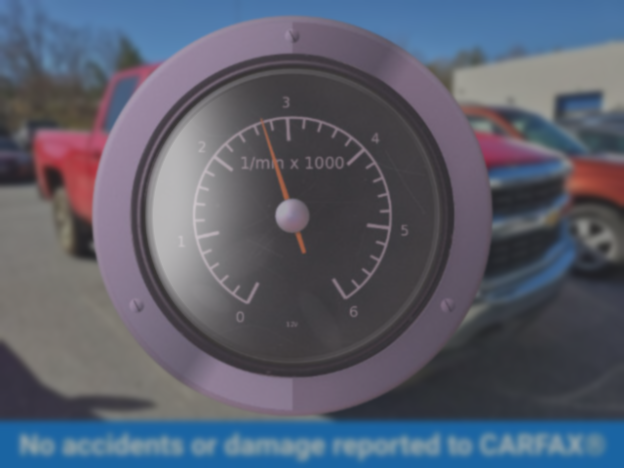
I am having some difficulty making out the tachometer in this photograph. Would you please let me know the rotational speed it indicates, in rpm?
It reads 2700 rpm
